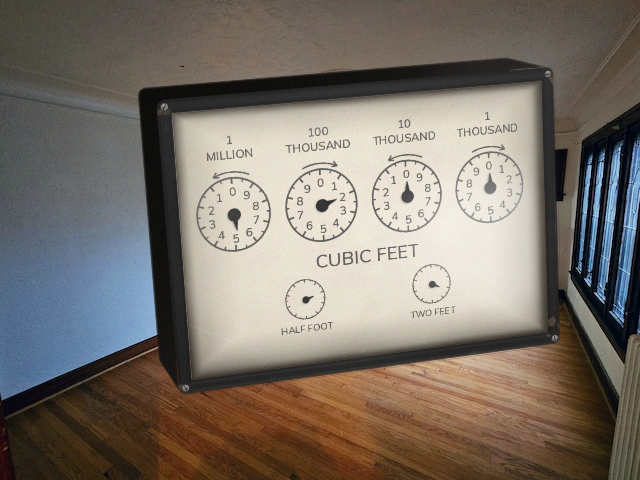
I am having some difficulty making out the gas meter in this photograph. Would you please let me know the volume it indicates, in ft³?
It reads 520000 ft³
